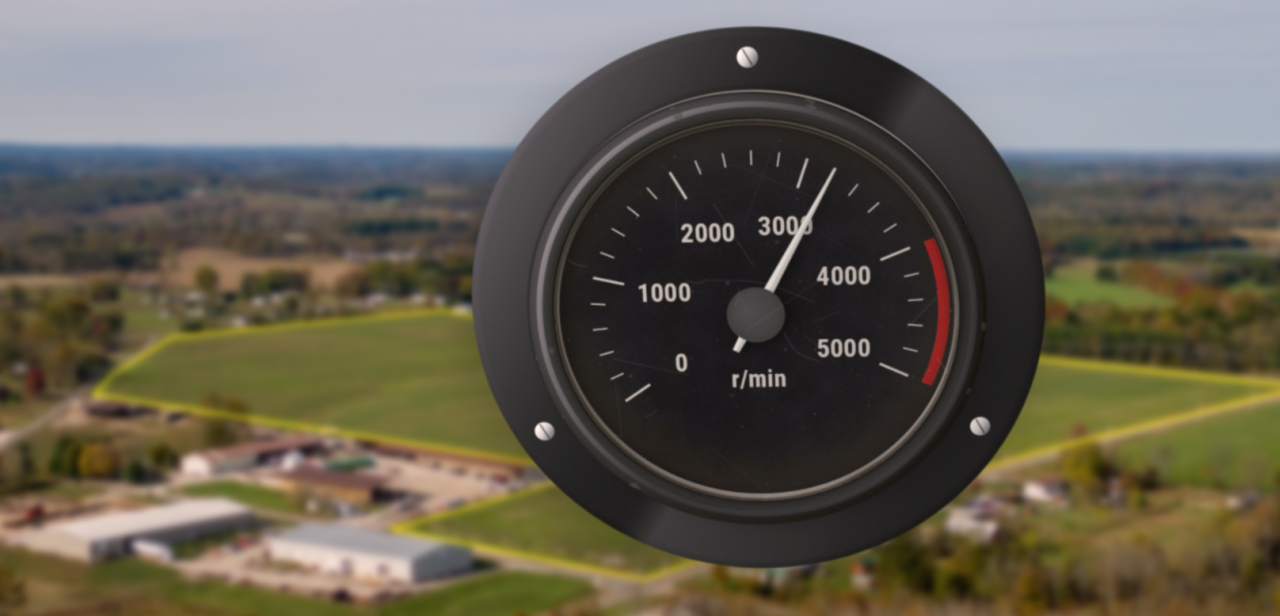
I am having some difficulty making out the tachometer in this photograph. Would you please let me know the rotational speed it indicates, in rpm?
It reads 3200 rpm
